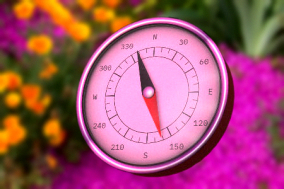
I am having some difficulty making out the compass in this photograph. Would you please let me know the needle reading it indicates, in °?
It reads 160 °
